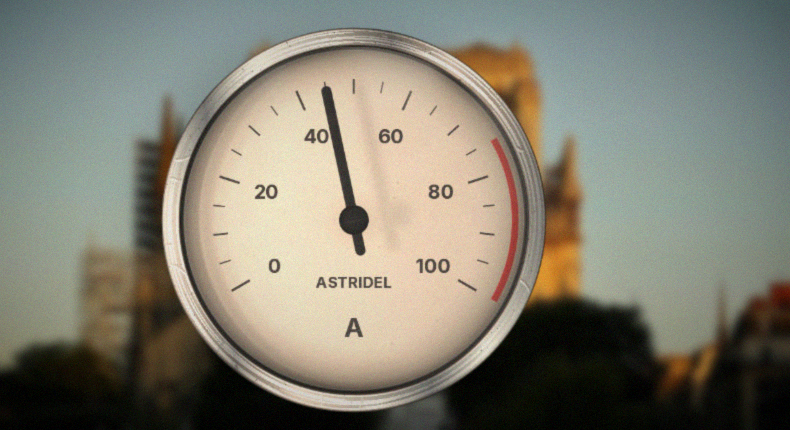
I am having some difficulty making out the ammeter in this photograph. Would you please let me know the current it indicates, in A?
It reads 45 A
